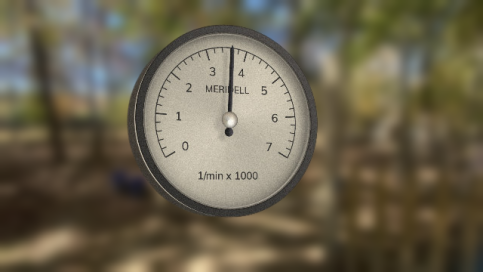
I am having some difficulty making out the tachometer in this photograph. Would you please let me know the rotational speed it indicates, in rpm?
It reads 3600 rpm
